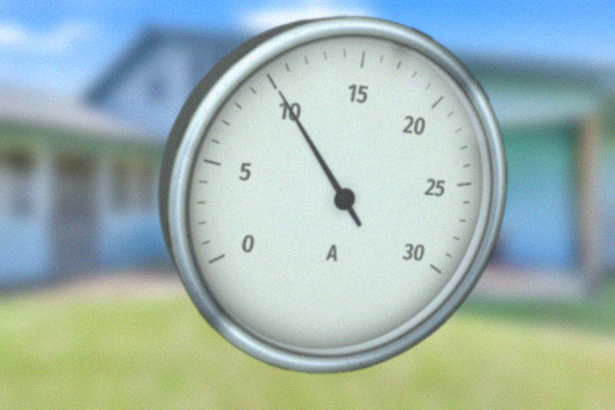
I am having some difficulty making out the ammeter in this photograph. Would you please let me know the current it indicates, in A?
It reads 10 A
